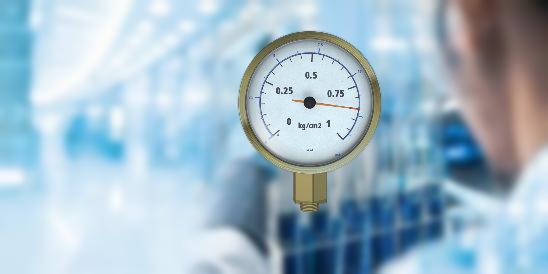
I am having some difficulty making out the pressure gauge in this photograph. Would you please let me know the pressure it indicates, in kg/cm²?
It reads 0.85 kg/cm²
